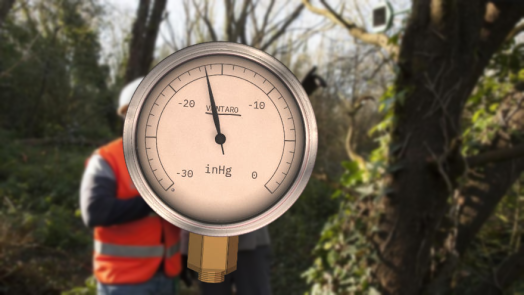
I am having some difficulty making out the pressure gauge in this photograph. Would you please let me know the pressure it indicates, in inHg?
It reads -16.5 inHg
